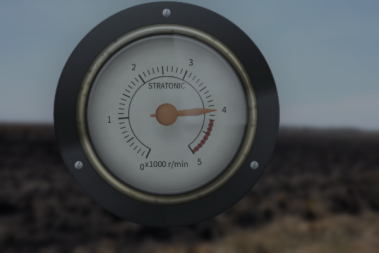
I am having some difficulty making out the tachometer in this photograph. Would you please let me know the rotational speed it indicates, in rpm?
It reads 4000 rpm
